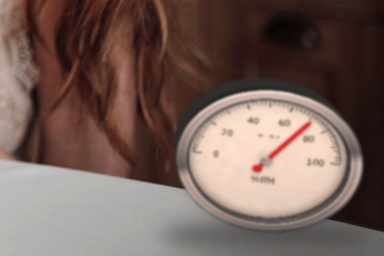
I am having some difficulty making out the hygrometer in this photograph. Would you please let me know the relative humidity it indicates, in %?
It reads 70 %
